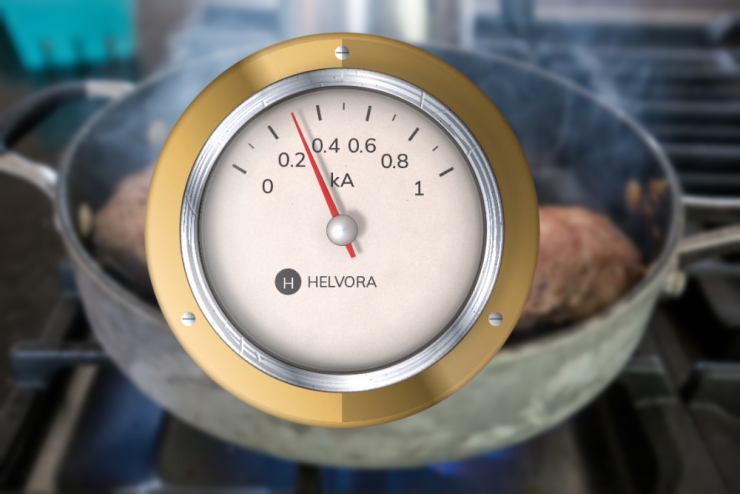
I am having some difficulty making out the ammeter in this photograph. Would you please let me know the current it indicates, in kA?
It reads 0.3 kA
